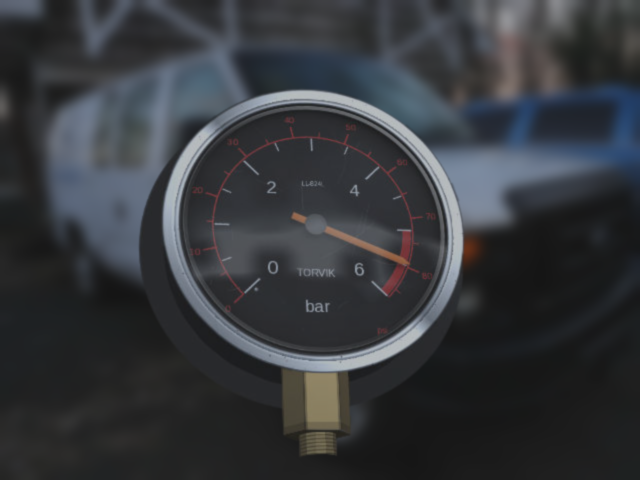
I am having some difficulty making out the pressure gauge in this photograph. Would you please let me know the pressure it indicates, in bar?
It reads 5.5 bar
